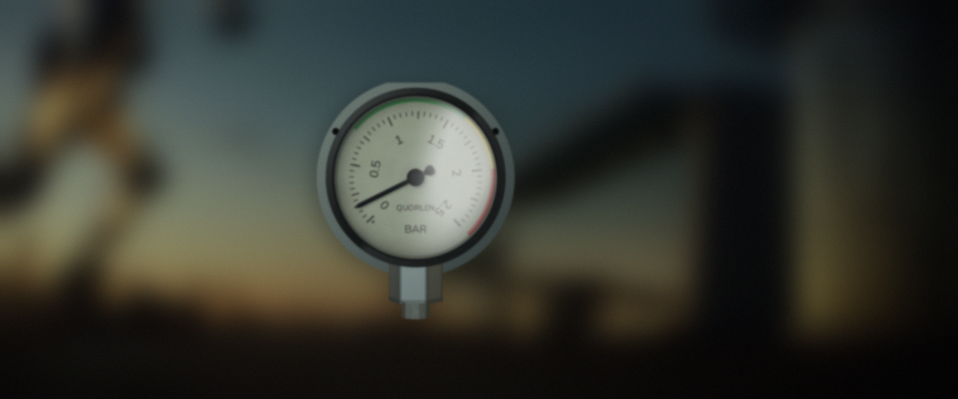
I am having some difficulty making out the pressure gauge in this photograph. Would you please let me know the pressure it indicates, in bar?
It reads 0.15 bar
